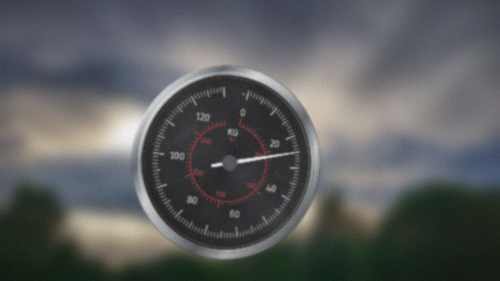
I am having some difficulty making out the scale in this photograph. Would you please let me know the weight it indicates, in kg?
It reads 25 kg
